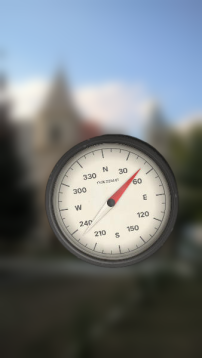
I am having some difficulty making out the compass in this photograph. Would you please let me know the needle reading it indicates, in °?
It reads 50 °
